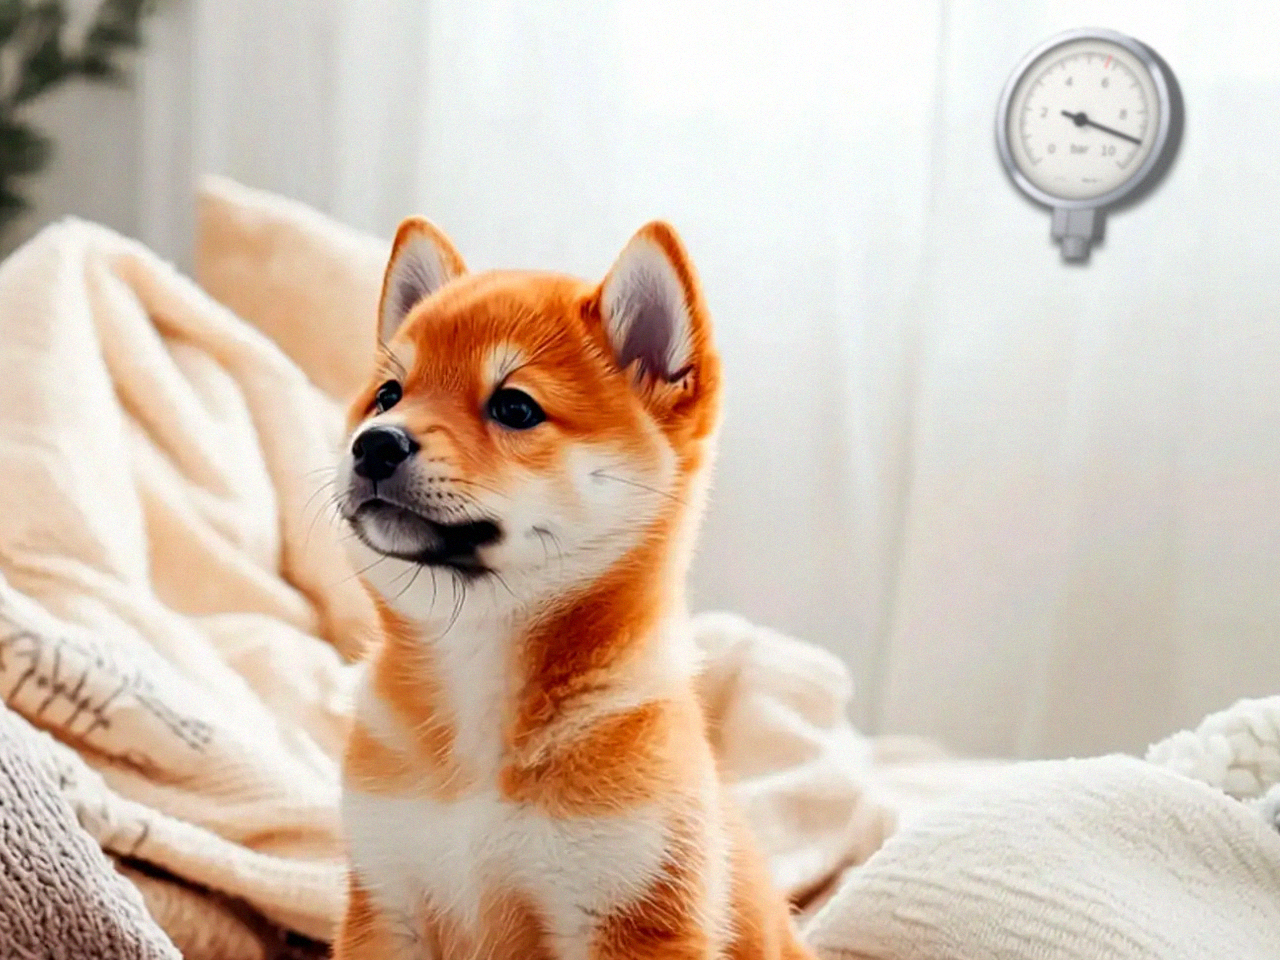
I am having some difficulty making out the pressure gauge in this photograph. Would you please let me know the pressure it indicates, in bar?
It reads 9 bar
